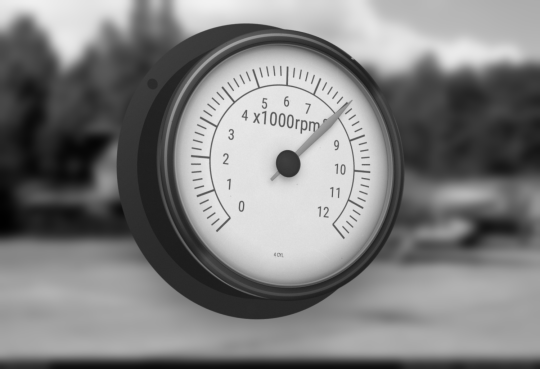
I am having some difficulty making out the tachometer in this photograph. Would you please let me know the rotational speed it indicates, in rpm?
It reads 8000 rpm
